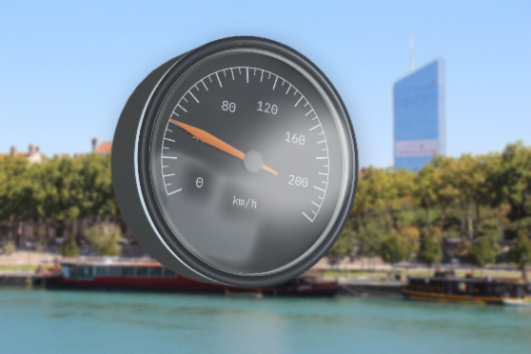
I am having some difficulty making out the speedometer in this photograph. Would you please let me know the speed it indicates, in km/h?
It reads 40 km/h
